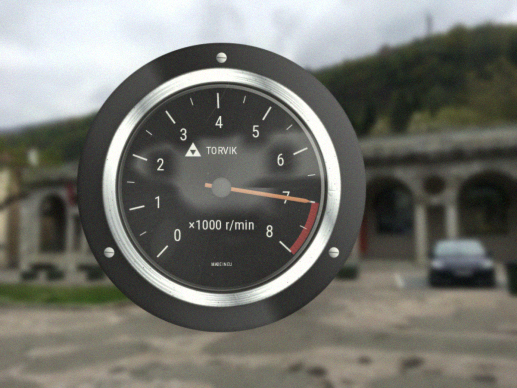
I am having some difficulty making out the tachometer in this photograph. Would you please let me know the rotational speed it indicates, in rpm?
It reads 7000 rpm
